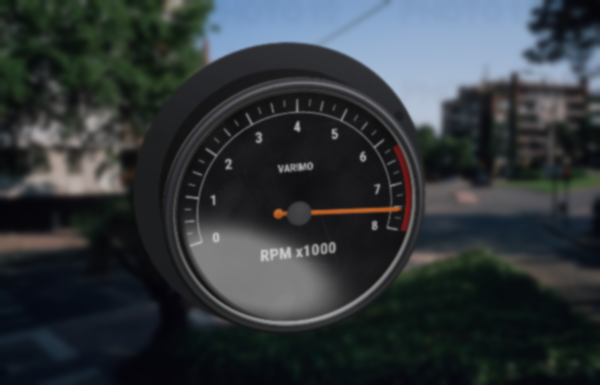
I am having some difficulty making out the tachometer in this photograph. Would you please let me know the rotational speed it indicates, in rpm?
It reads 7500 rpm
